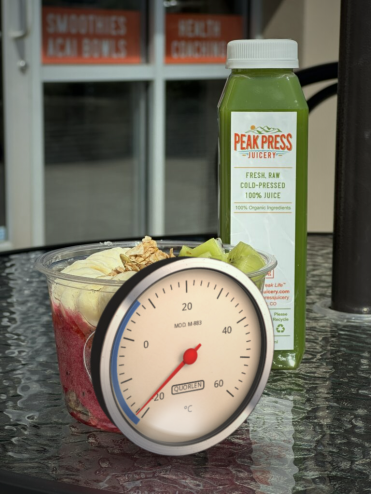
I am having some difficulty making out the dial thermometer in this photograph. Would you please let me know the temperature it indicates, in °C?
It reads -18 °C
